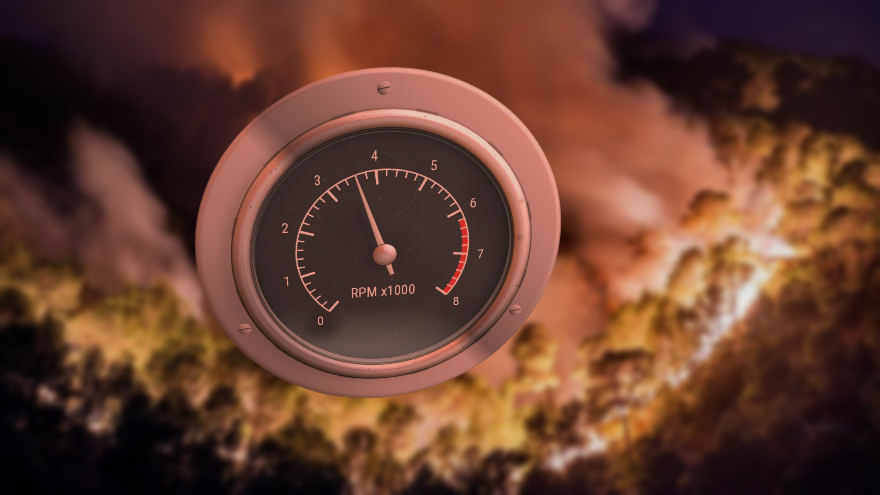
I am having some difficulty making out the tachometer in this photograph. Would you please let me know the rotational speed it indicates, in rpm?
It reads 3600 rpm
